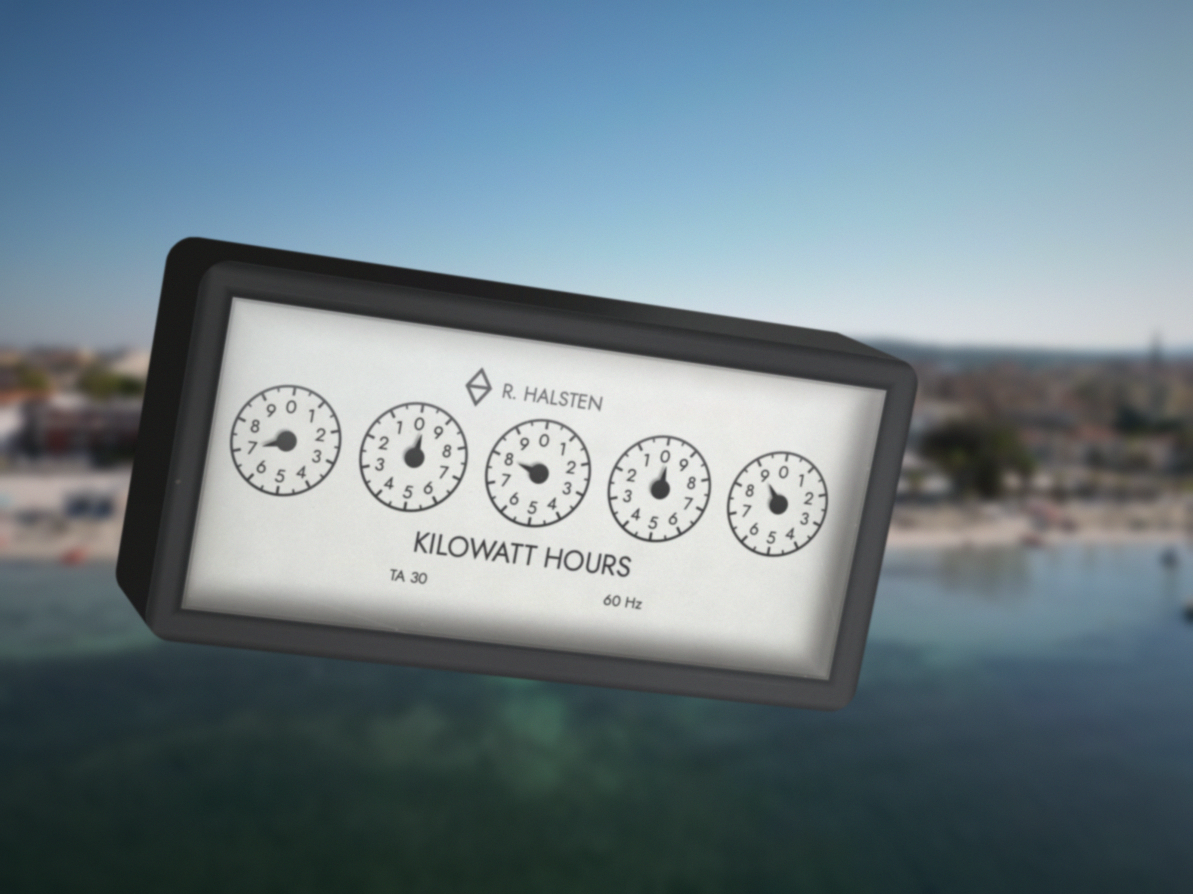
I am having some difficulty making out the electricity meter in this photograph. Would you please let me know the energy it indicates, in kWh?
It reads 69799 kWh
